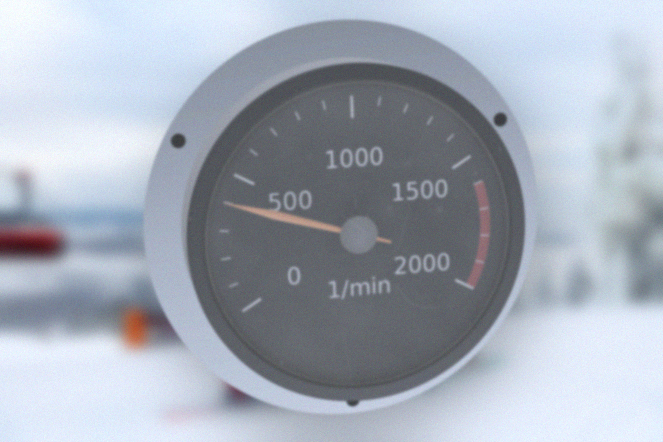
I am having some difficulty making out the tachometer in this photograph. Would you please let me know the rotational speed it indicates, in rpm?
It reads 400 rpm
